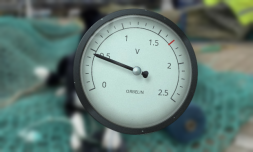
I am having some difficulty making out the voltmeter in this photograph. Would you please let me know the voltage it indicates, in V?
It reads 0.45 V
